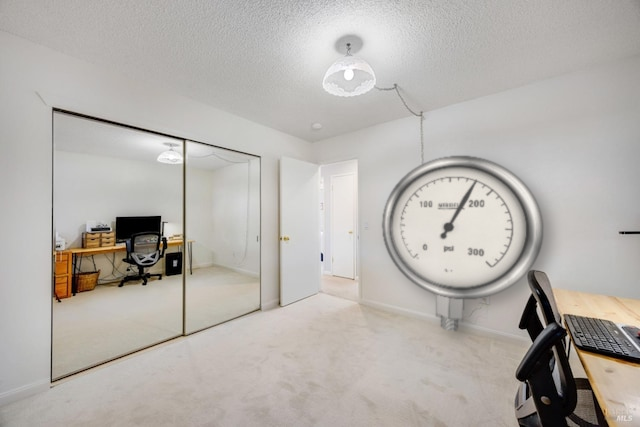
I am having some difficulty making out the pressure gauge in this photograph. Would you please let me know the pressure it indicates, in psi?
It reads 180 psi
